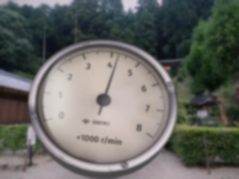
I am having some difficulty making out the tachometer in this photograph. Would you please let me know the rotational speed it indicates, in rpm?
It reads 4250 rpm
